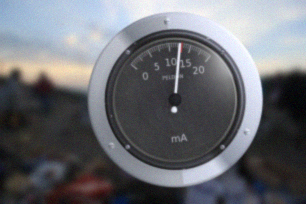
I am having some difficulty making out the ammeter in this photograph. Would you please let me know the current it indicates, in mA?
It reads 12.5 mA
